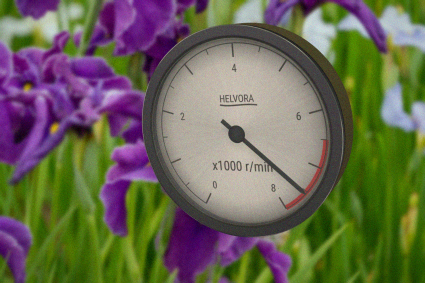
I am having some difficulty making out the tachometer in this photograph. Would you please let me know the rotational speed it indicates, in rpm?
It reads 7500 rpm
